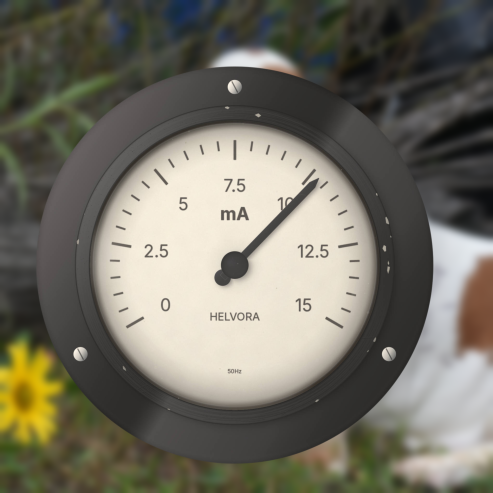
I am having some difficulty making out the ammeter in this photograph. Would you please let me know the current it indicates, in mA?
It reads 10.25 mA
